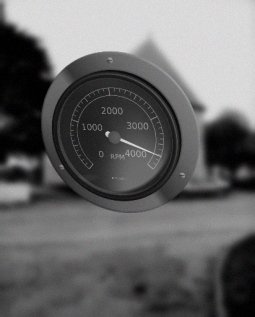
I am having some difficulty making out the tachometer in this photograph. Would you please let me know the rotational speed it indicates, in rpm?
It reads 3700 rpm
